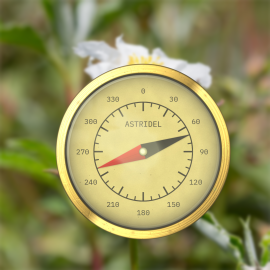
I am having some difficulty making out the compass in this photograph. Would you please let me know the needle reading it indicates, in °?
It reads 250 °
